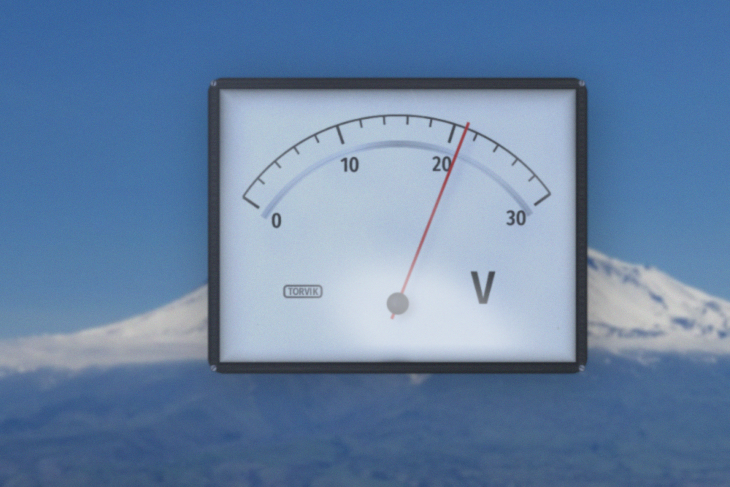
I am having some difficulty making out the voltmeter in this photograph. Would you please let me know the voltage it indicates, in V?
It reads 21 V
